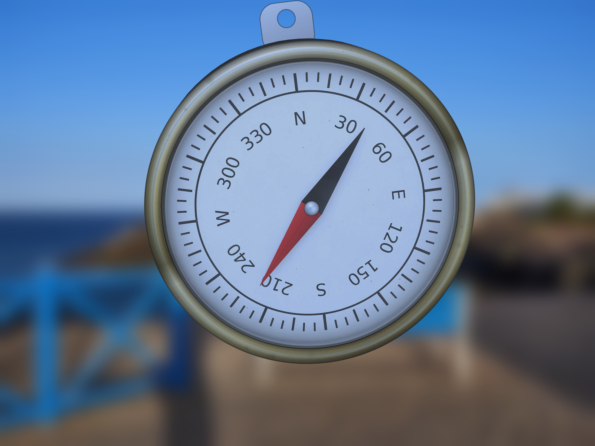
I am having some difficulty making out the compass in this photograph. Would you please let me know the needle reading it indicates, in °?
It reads 220 °
